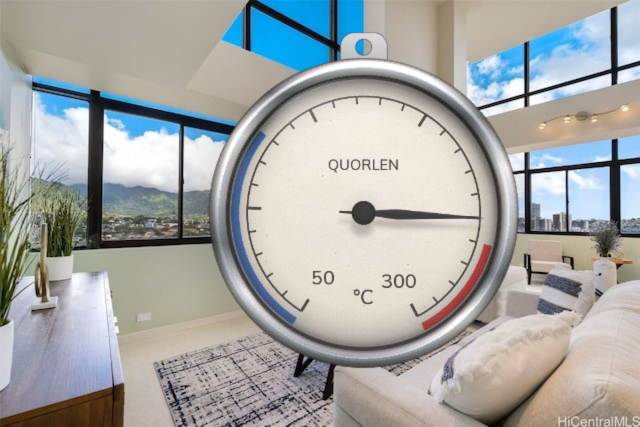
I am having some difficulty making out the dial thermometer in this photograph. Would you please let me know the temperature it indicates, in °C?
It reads 250 °C
